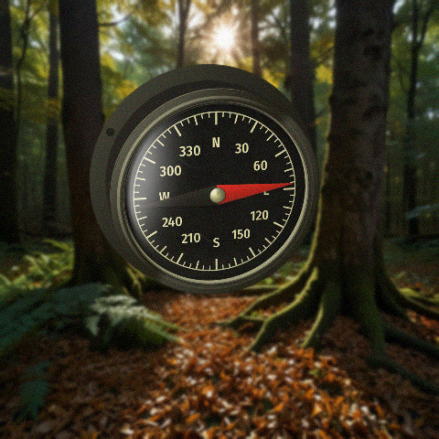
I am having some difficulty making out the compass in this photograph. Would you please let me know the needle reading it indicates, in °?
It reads 85 °
